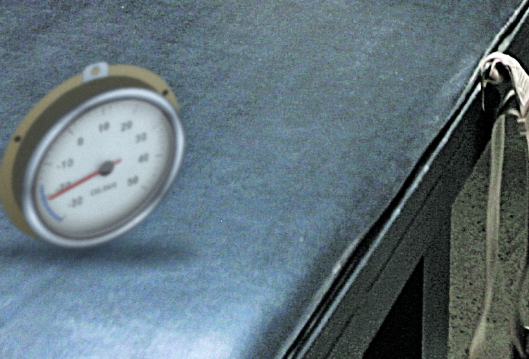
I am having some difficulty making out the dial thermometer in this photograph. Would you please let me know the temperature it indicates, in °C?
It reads -20 °C
